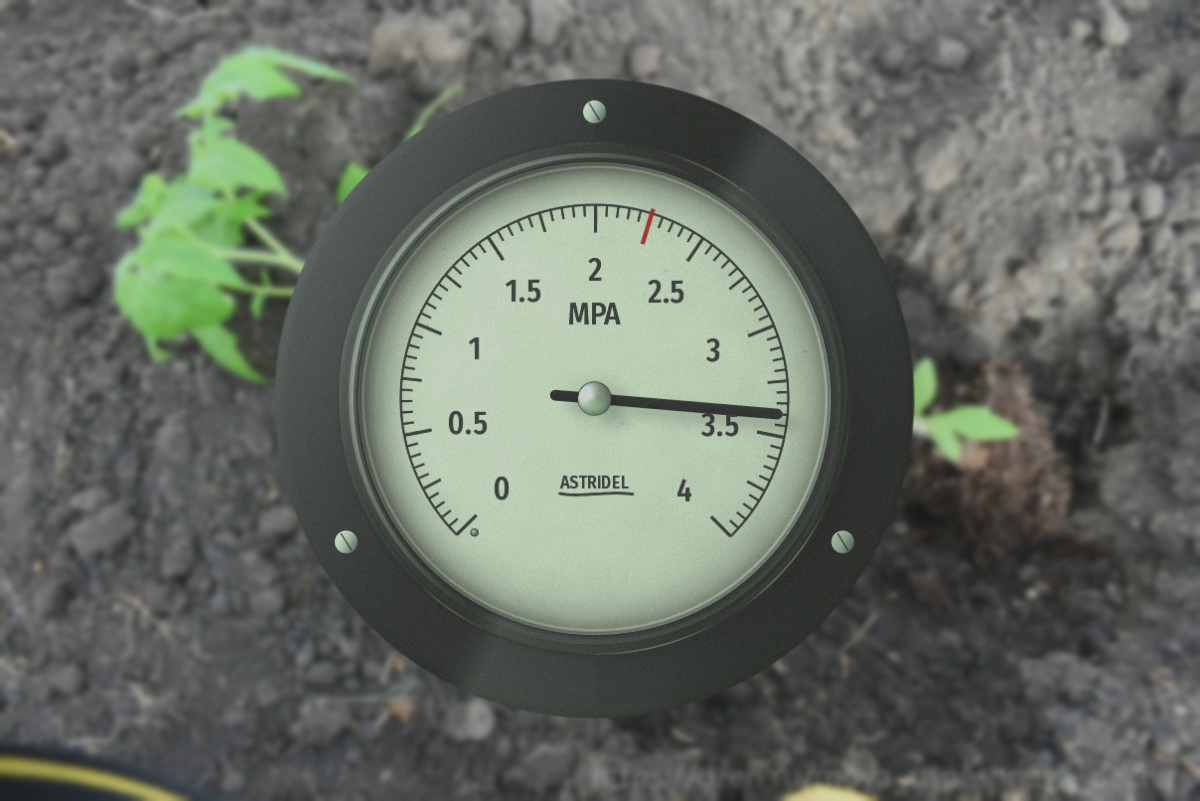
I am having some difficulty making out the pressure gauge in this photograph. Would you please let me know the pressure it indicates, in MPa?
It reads 3.4 MPa
